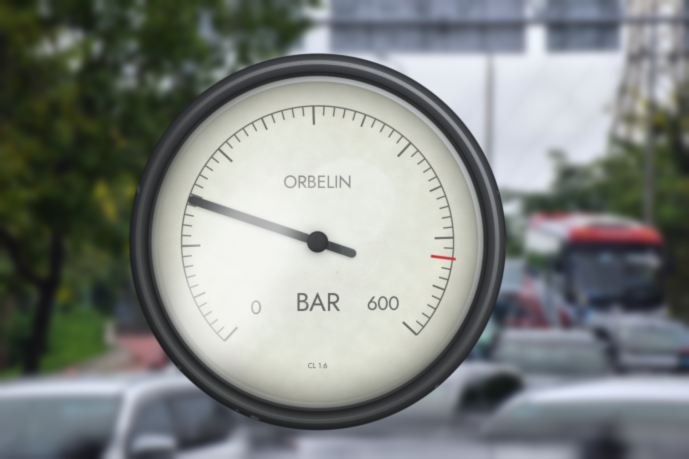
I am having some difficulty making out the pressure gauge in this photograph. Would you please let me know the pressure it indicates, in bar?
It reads 145 bar
